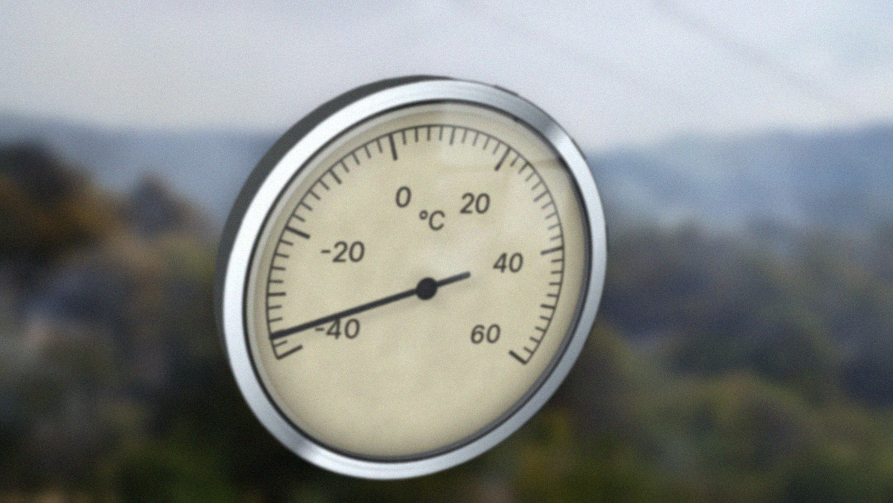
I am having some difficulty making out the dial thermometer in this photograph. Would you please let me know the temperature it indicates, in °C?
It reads -36 °C
